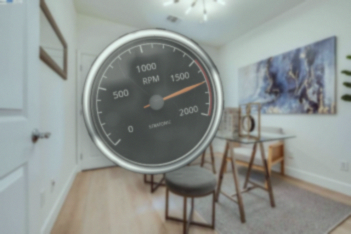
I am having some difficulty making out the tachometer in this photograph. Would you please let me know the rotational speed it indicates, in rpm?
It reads 1700 rpm
